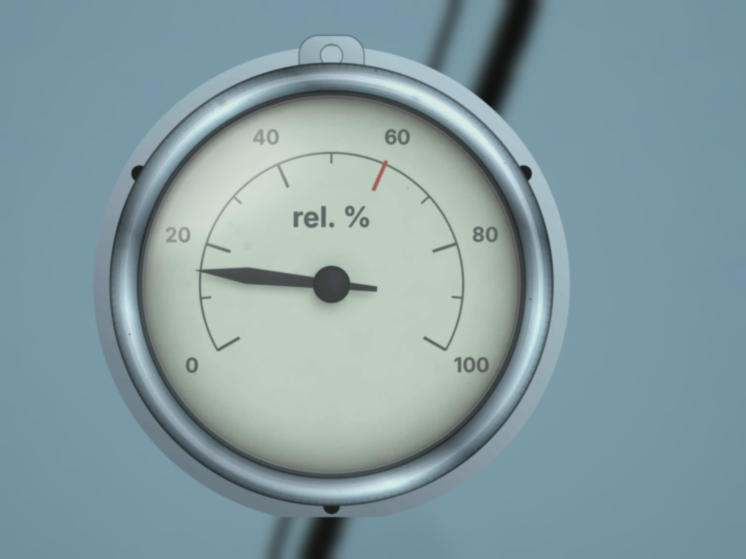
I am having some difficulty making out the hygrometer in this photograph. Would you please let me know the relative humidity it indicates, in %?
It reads 15 %
